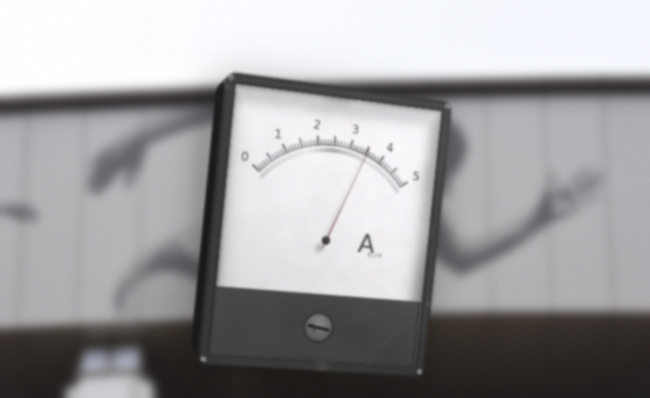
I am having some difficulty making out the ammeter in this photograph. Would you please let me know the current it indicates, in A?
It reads 3.5 A
